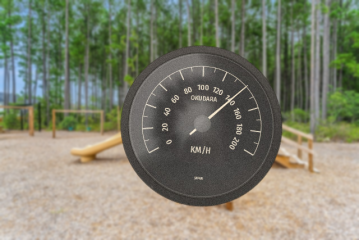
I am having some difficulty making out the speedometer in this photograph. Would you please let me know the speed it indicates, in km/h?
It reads 140 km/h
